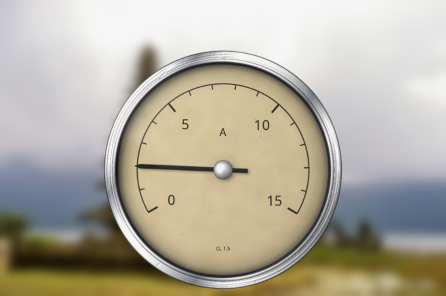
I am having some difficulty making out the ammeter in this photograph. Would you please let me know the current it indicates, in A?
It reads 2 A
